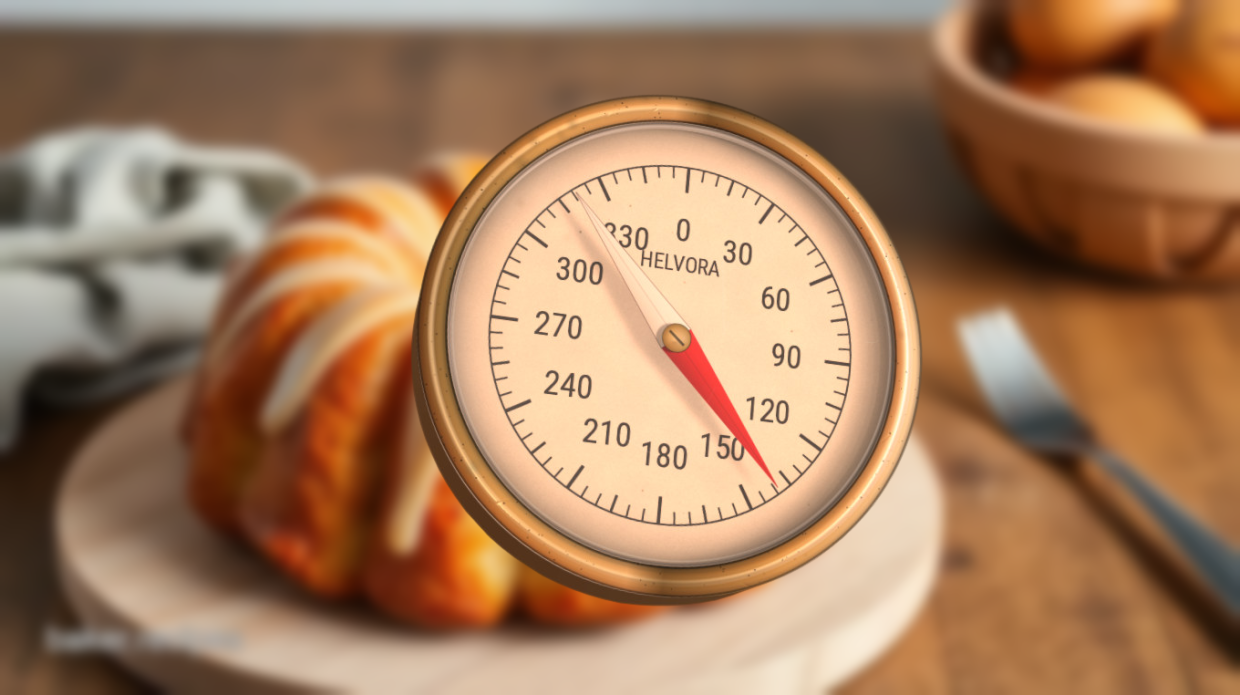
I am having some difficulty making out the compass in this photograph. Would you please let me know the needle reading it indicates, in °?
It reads 140 °
